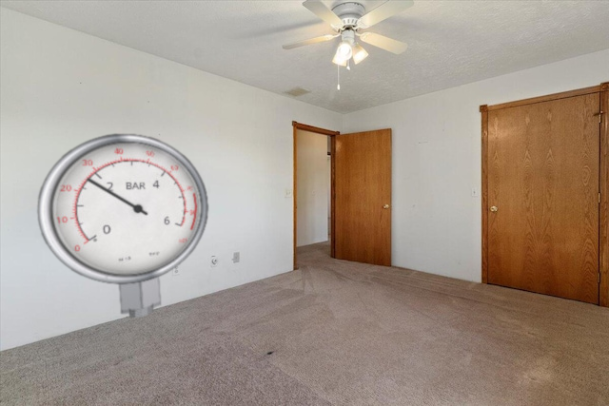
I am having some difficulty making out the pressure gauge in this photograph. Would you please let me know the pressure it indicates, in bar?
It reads 1.75 bar
